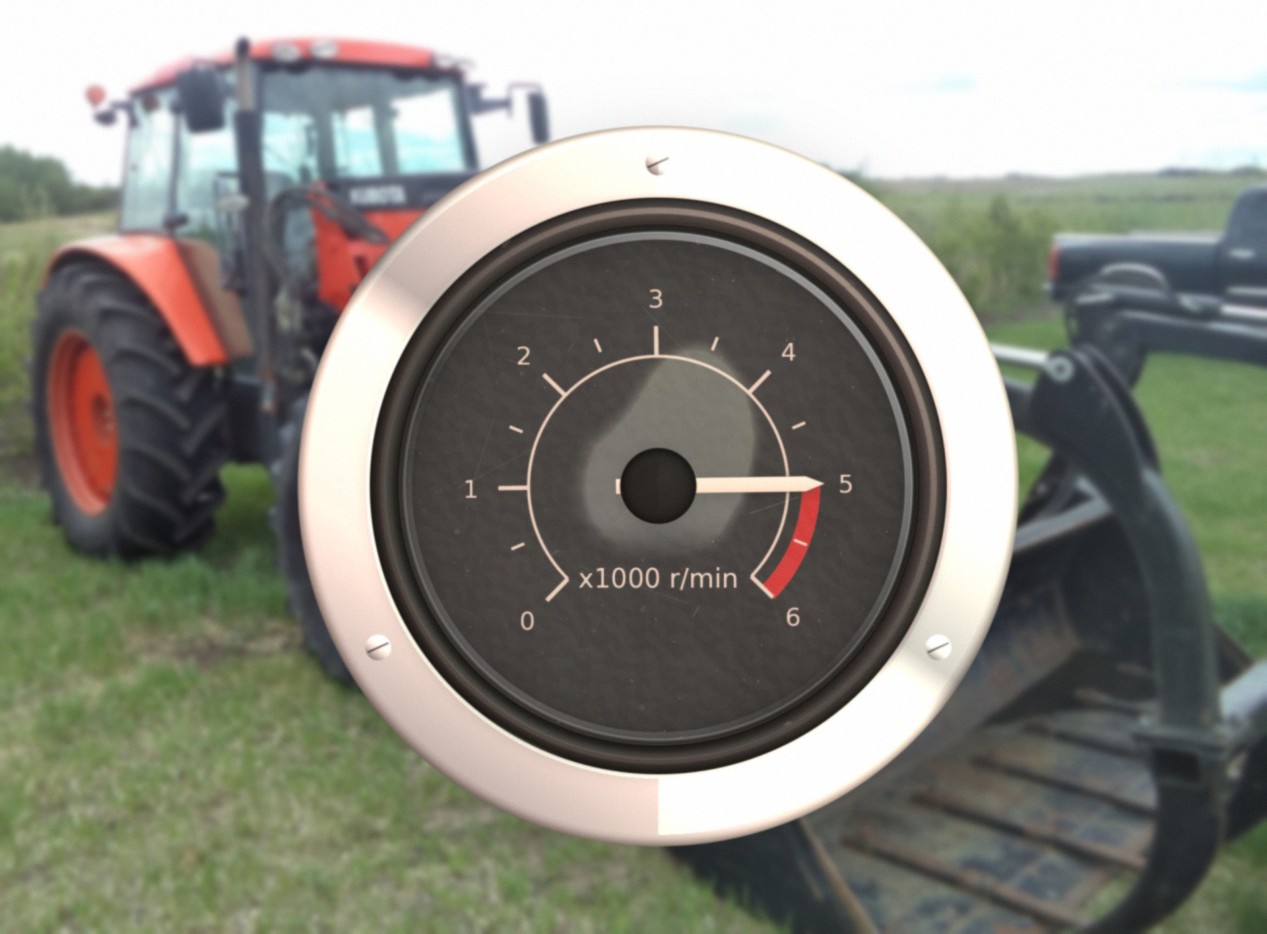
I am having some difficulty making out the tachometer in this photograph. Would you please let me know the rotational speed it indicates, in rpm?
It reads 5000 rpm
